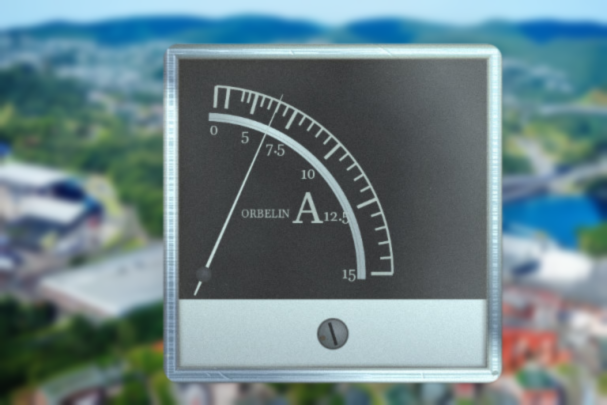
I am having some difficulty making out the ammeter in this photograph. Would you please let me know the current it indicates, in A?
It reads 6.5 A
